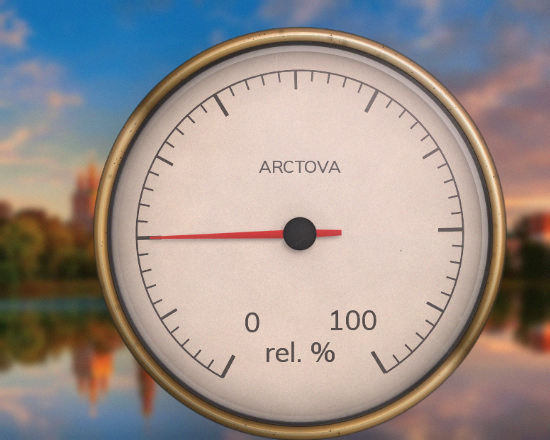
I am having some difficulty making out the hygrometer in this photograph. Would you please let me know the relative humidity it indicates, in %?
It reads 20 %
